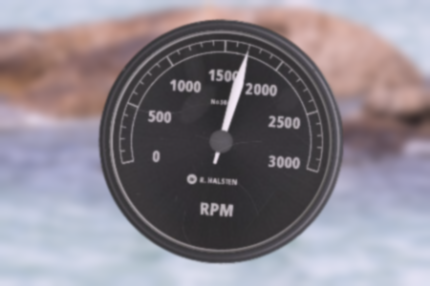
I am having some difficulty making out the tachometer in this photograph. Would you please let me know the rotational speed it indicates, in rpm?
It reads 1700 rpm
